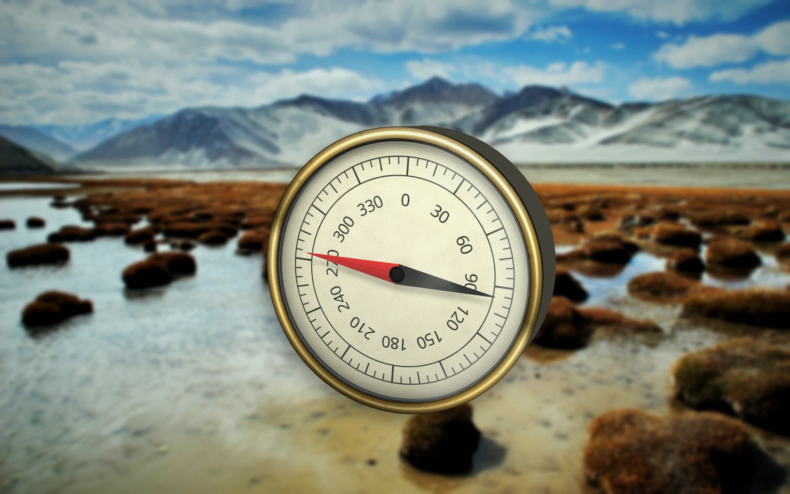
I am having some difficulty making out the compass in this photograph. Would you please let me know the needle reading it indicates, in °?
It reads 275 °
